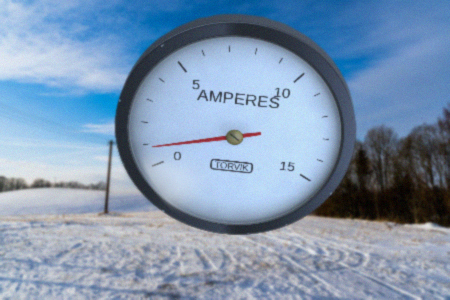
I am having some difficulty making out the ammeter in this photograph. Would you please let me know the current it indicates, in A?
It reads 1 A
